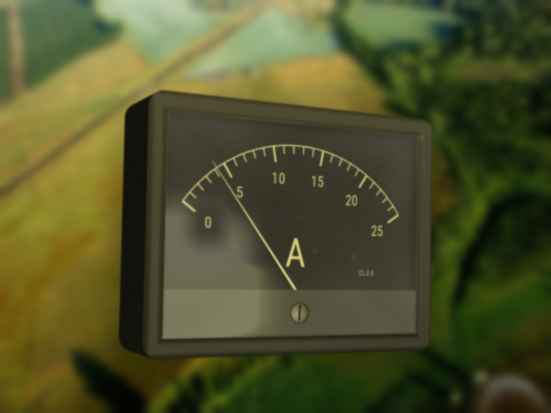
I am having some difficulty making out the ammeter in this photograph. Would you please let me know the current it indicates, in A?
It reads 4 A
